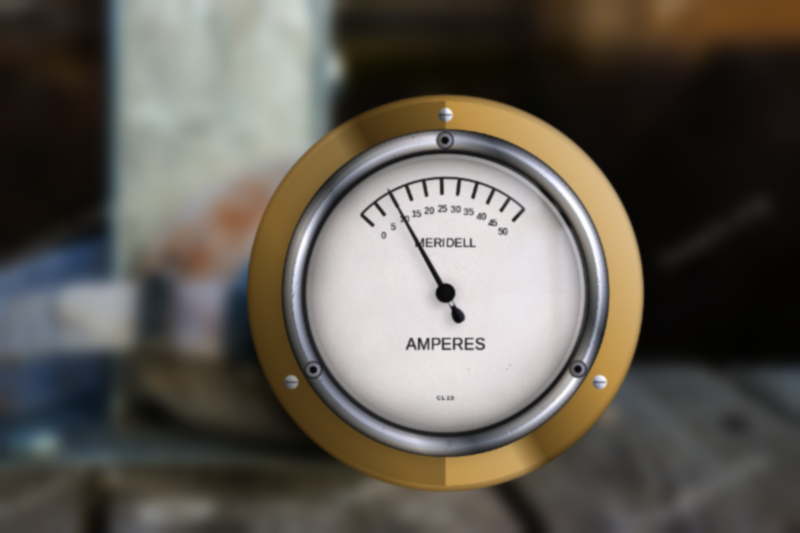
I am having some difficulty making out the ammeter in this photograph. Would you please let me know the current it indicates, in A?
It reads 10 A
